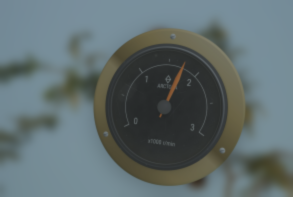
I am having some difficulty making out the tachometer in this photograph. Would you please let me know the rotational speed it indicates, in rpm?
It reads 1750 rpm
